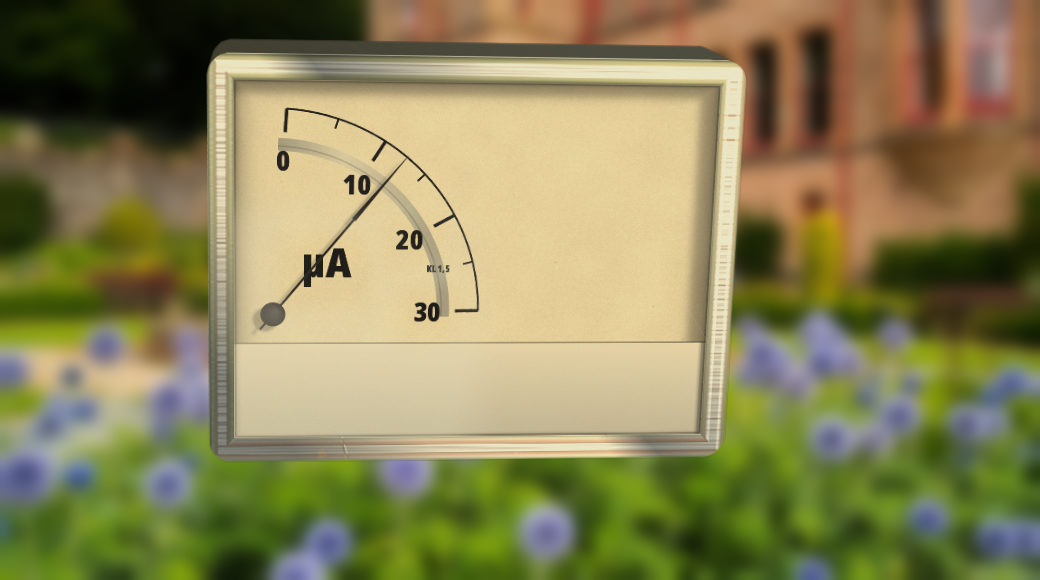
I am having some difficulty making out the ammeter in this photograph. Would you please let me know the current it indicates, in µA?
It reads 12.5 µA
